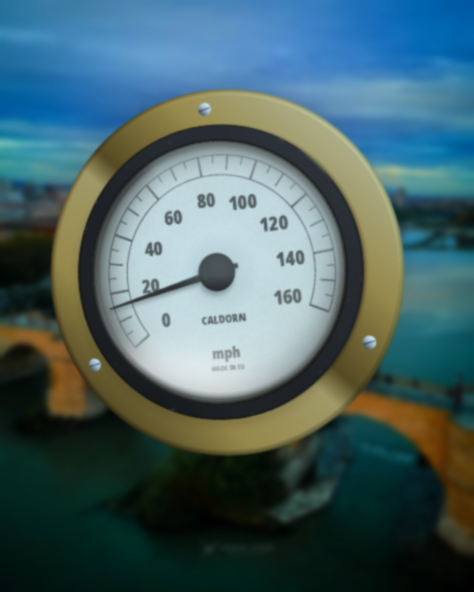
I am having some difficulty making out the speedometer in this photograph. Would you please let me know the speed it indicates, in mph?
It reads 15 mph
